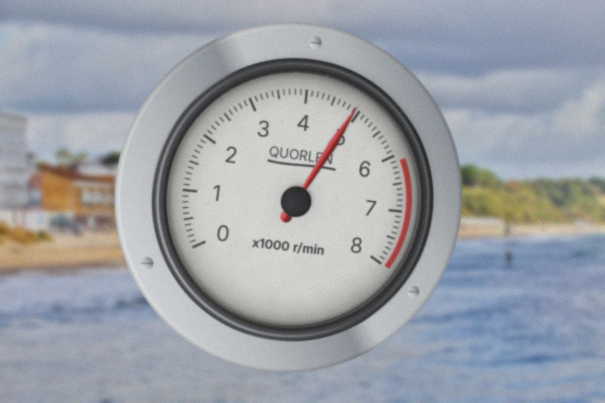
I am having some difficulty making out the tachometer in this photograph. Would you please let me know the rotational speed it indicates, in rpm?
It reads 4900 rpm
